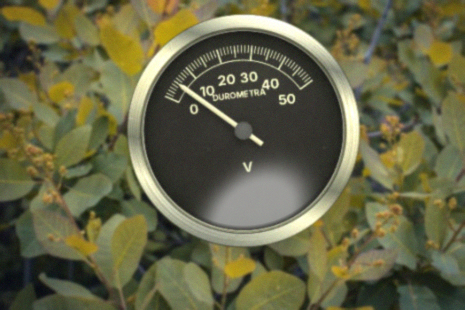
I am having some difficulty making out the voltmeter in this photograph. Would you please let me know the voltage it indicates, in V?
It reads 5 V
